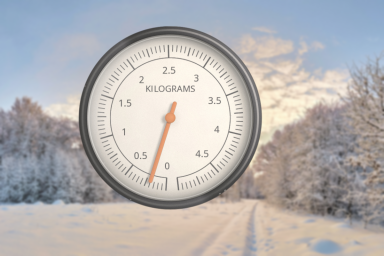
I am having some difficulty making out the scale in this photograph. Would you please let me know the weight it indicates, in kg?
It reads 0.2 kg
